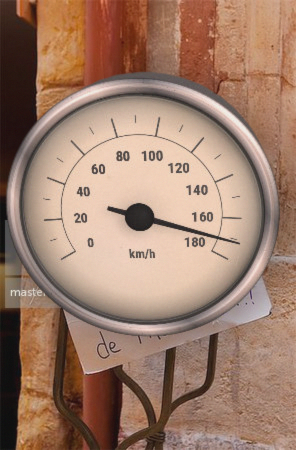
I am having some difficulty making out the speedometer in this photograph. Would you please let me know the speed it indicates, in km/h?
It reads 170 km/h
